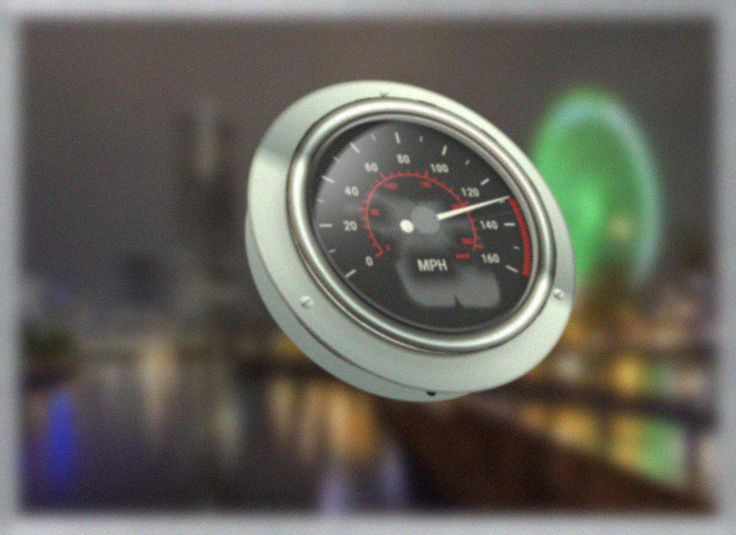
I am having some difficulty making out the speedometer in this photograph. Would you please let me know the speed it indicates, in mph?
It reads 130 mph
